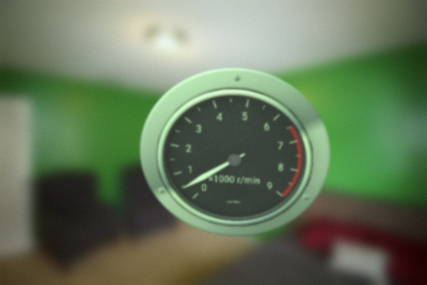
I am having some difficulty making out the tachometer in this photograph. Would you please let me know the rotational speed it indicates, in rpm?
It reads 500 rpm
